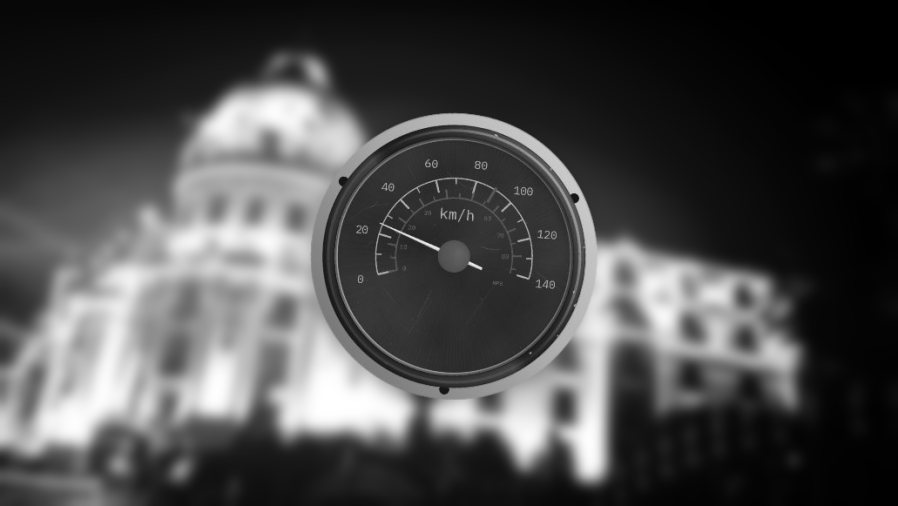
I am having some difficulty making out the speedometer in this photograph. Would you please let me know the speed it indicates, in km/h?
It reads 25 km/h
